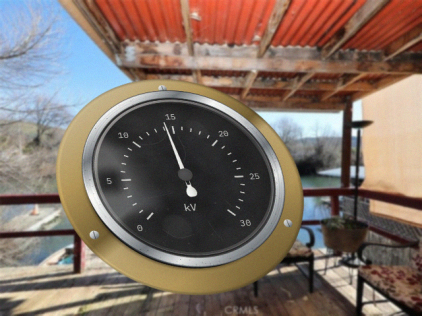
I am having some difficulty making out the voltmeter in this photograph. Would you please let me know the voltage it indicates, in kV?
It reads 14 kV
